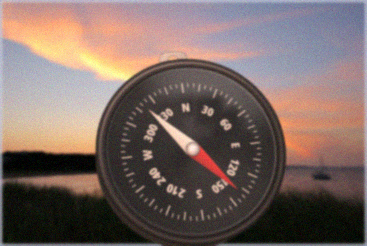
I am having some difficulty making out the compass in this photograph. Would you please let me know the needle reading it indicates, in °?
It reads 140 °
